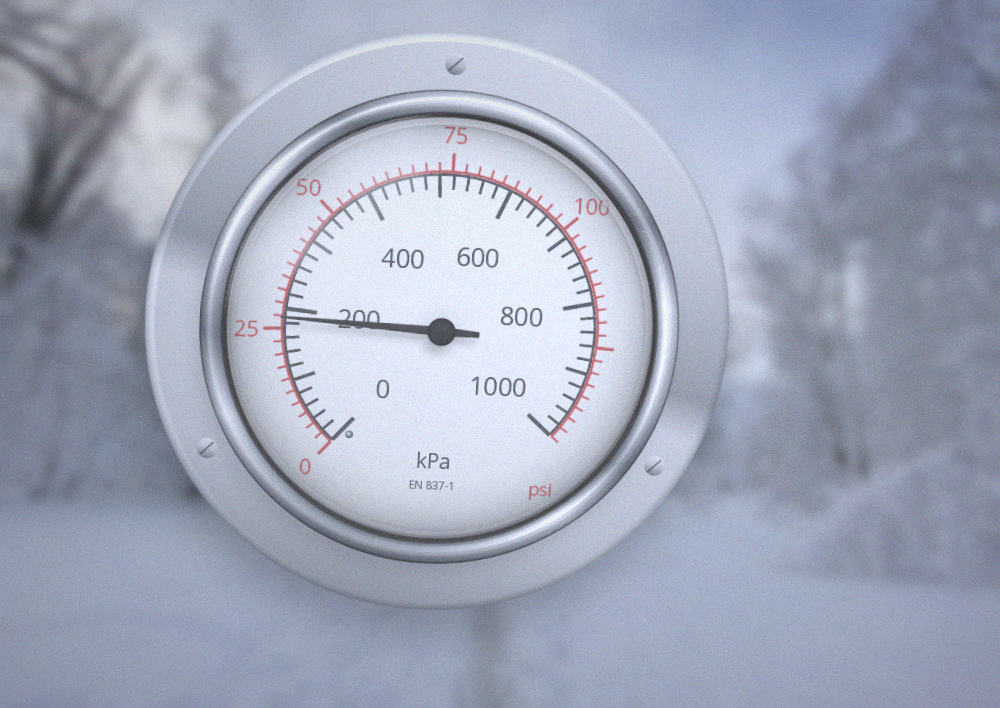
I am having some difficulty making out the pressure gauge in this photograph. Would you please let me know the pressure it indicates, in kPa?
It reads 190 kPa
